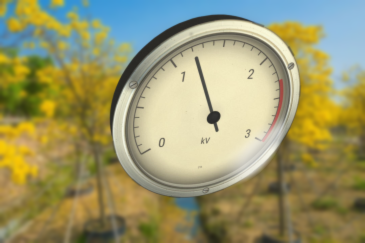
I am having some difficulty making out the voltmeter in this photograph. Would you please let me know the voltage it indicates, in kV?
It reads 1.2 kV
